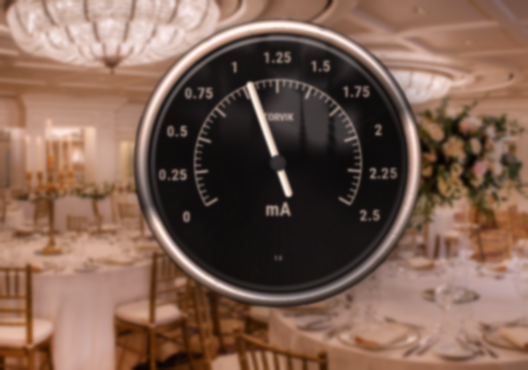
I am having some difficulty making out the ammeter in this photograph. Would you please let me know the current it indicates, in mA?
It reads 1.05 mA
